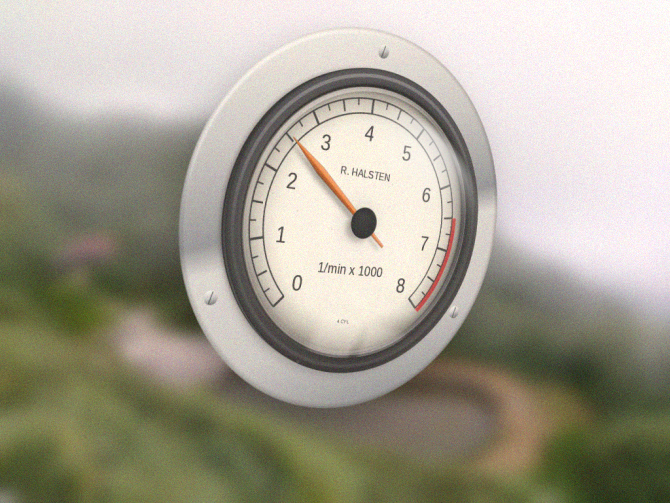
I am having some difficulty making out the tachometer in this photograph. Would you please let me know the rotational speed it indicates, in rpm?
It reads 2500 rpm
